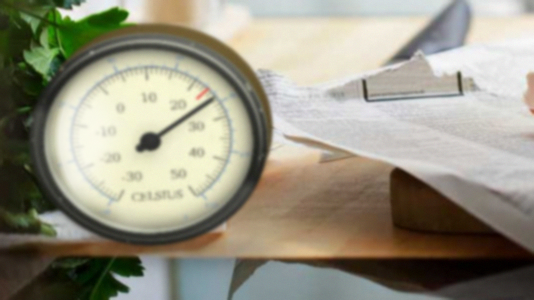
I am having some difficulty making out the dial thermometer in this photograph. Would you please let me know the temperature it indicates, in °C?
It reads 25 °C
